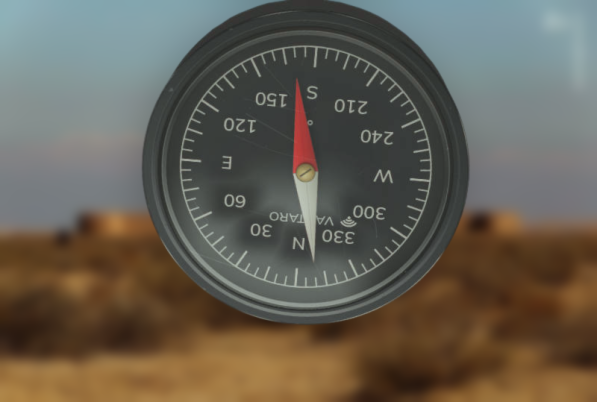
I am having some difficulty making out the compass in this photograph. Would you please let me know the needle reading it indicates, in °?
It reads 170 °
